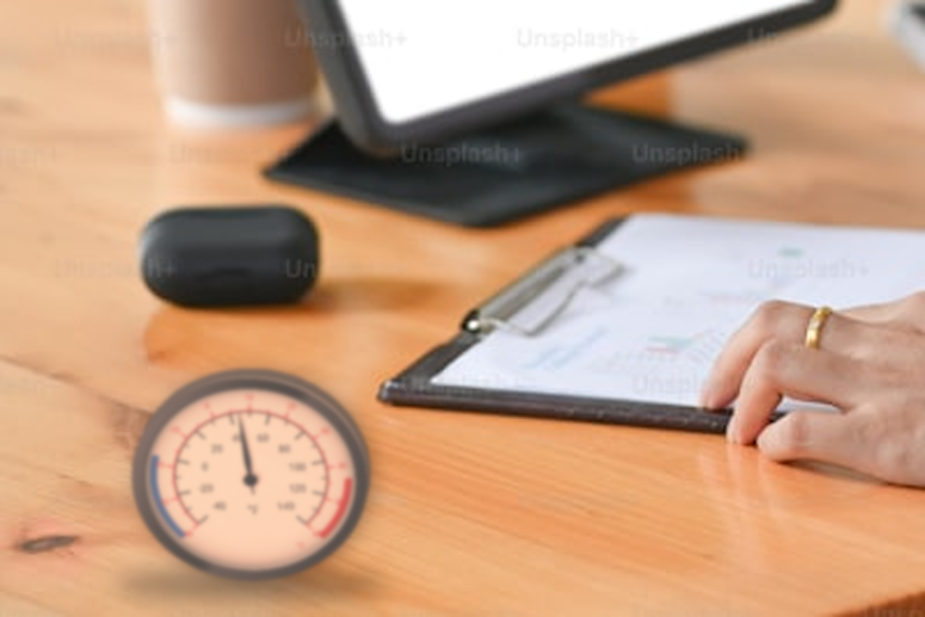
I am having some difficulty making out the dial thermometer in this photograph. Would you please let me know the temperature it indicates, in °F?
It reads 45 °F
